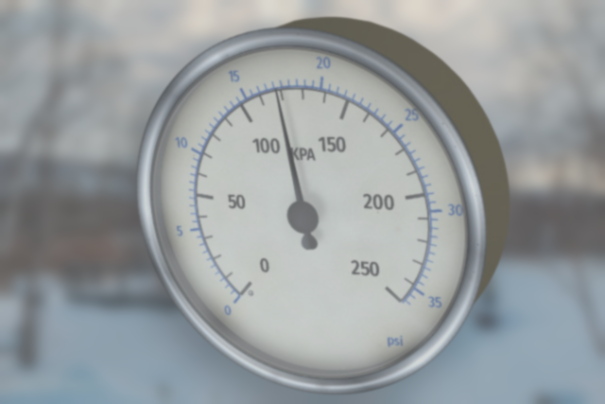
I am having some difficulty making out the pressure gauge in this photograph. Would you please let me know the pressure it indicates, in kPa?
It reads 120 kPa
